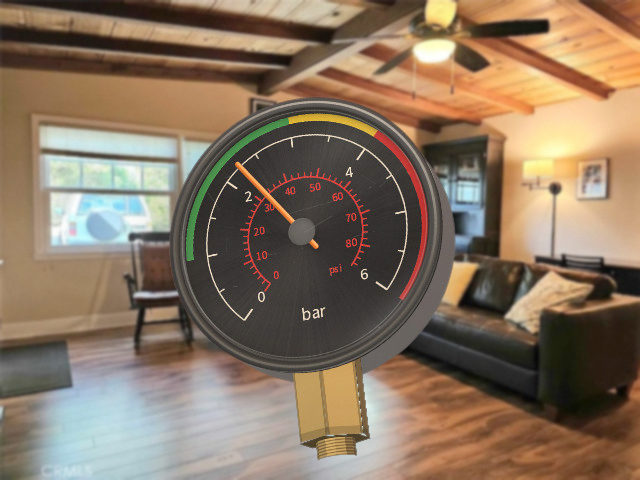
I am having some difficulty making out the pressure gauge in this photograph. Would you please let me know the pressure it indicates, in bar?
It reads 2.25 bar
